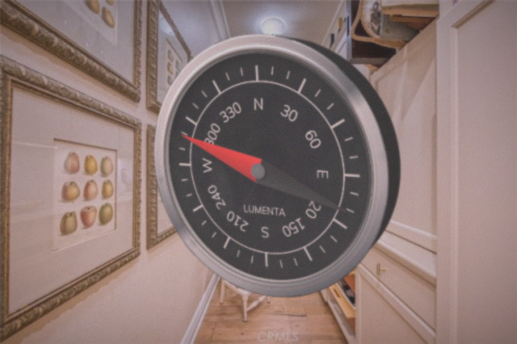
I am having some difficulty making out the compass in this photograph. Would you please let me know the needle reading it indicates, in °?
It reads 290 °
